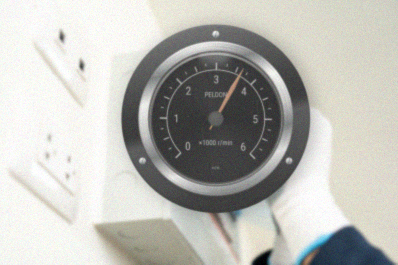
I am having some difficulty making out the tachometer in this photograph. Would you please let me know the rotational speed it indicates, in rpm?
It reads 3625 rpm
